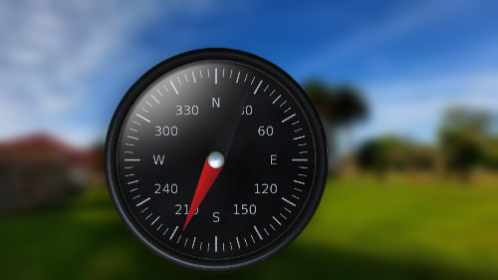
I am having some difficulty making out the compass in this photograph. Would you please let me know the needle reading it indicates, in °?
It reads 205 °
